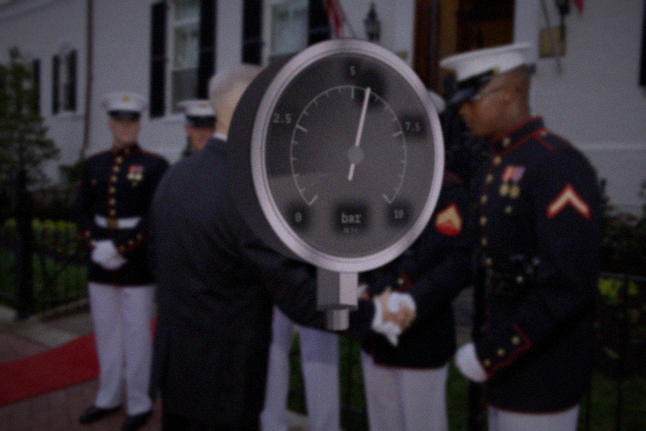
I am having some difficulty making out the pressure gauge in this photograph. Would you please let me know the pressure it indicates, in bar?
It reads 5.5 bar
